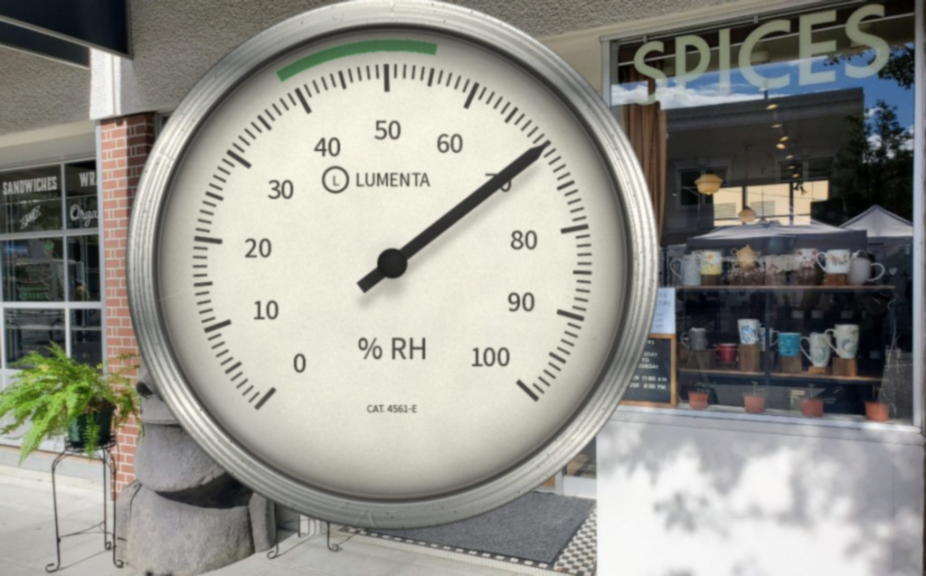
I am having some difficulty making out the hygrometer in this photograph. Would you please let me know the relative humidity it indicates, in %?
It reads 70 %
